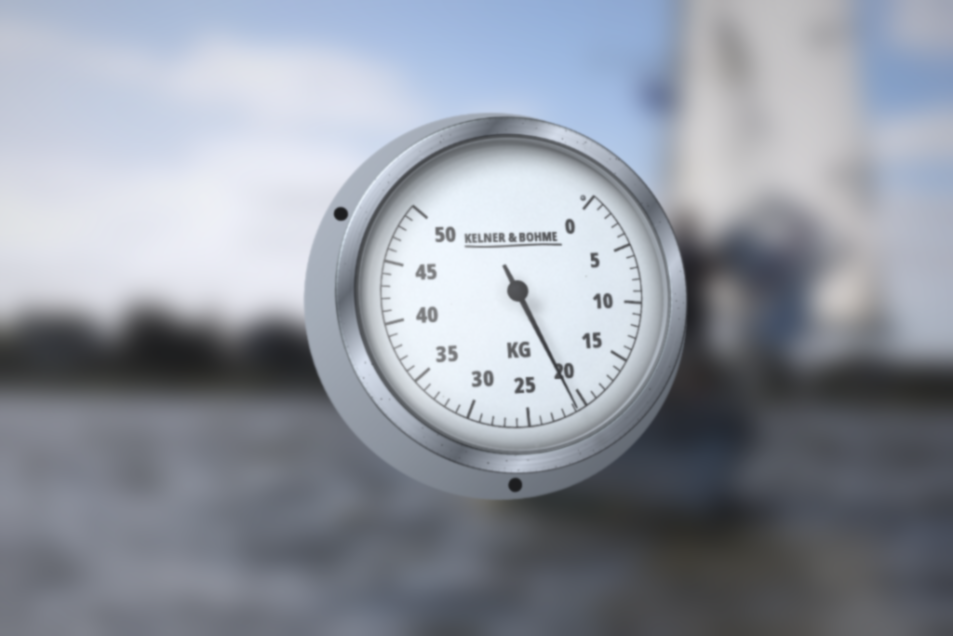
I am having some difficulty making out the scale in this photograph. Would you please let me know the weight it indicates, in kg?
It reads 21 kg
